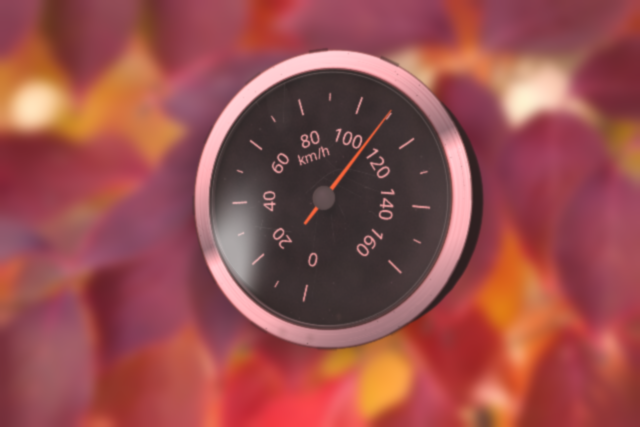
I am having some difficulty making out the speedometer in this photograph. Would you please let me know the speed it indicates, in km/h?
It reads 110 km/h
